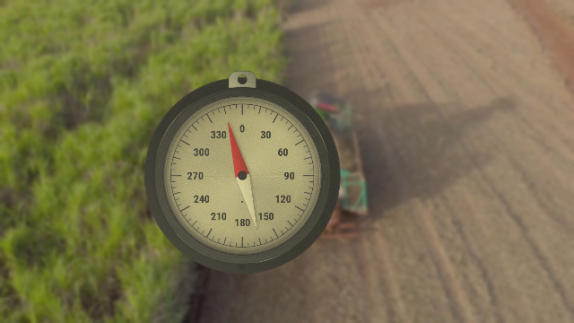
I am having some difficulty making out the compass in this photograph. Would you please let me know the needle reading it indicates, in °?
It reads 345 °
